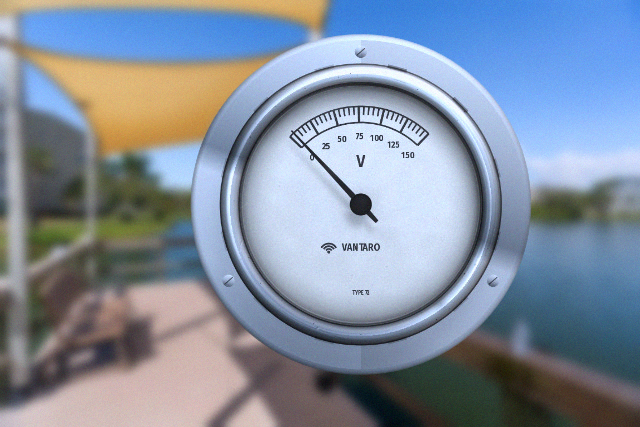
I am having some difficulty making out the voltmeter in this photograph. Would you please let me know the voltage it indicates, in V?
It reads 5 V
